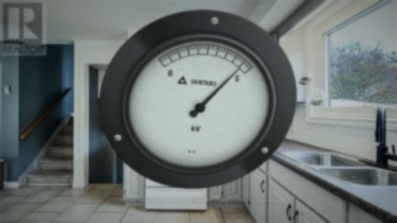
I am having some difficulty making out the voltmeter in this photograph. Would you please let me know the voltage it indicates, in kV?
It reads 4.5 kV
